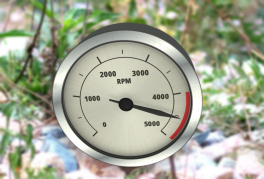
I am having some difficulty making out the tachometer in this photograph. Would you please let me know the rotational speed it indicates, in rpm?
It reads 4500 rpm
